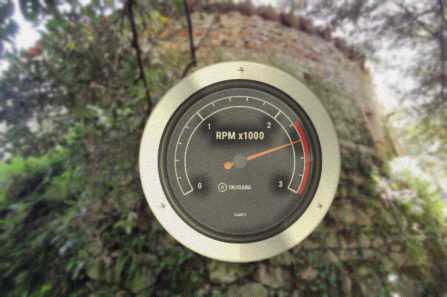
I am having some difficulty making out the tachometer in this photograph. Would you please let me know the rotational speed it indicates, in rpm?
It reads 2400 rpm
